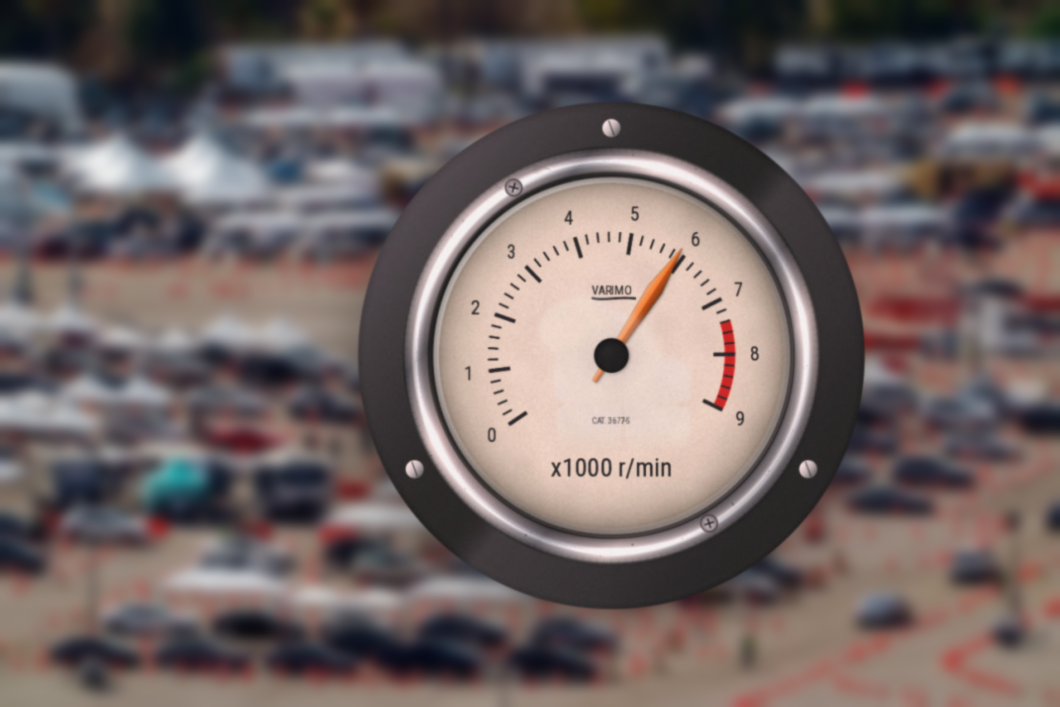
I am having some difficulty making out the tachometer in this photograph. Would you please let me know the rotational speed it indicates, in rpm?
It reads 5900 rpm
